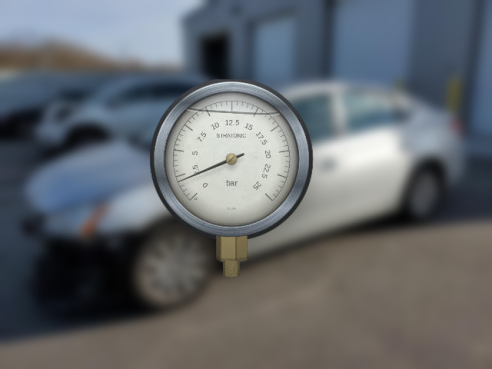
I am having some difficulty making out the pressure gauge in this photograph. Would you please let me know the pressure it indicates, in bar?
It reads 2 bar
